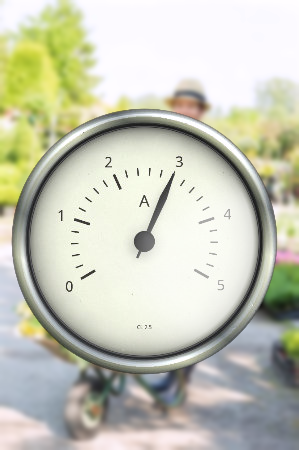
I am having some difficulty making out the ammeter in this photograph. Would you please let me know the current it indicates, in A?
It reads 3 A
